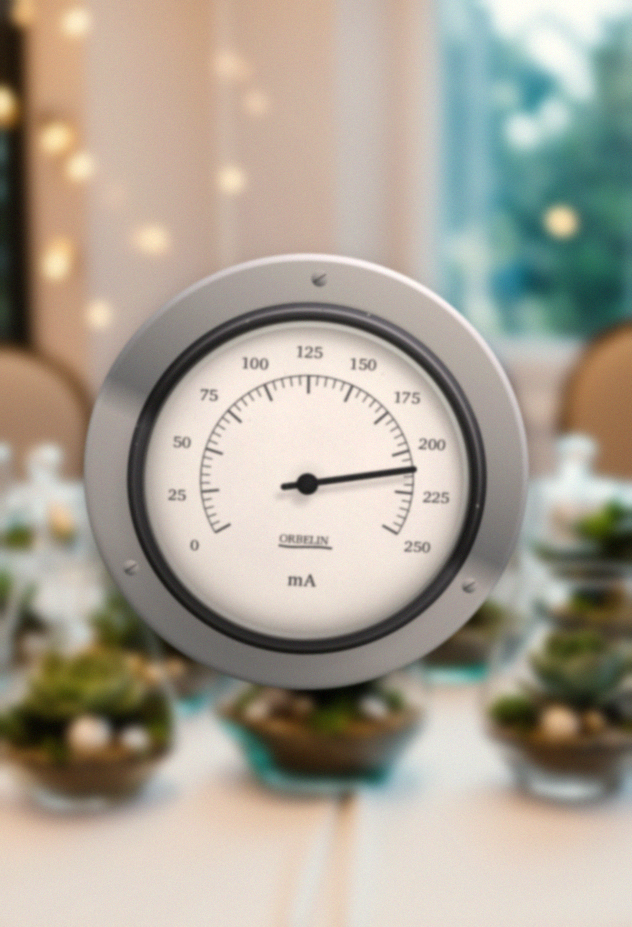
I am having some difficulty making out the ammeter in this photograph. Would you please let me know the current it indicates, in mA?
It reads 210 mA
